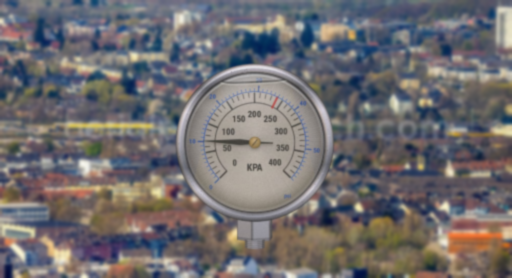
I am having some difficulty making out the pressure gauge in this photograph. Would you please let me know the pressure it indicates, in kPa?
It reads 70 kPa
